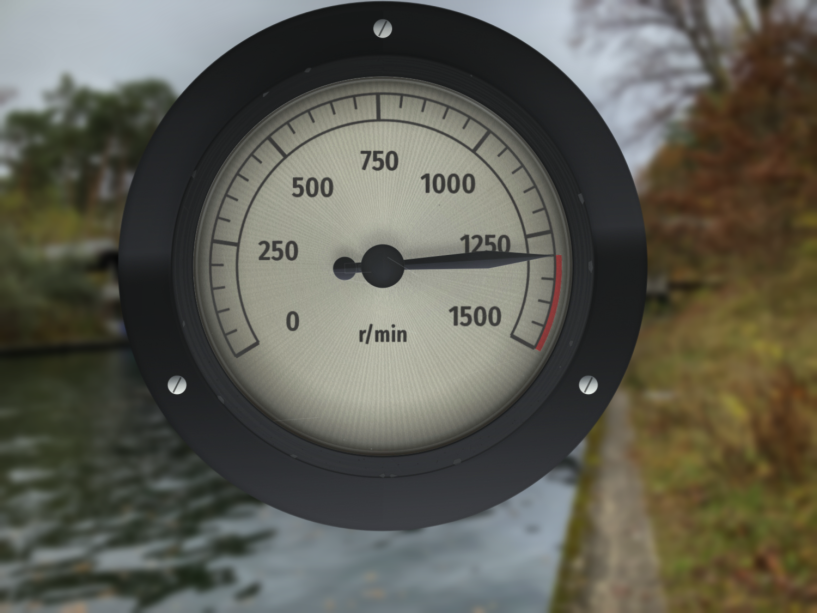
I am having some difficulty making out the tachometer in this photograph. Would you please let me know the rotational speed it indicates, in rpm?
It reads 1300 rpm
